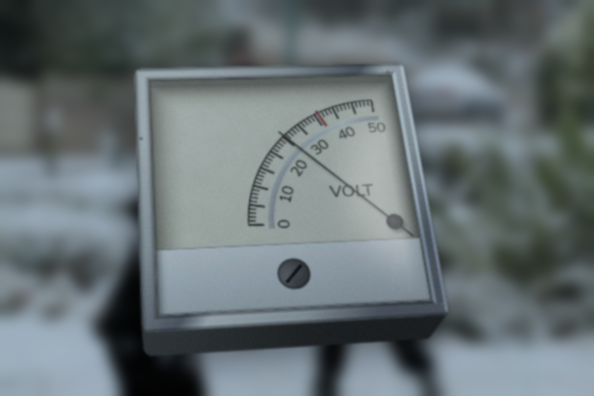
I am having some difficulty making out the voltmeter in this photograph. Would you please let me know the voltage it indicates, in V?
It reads 25 V
